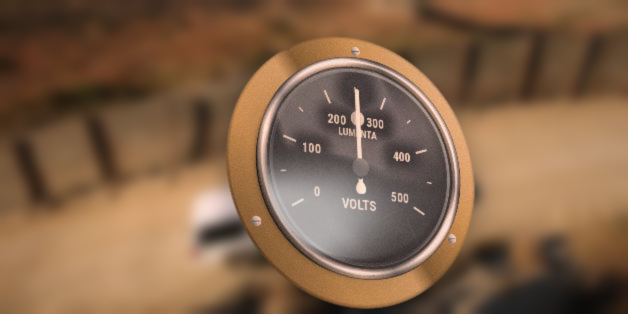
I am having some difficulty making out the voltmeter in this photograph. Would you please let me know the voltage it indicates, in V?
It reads 250 V
